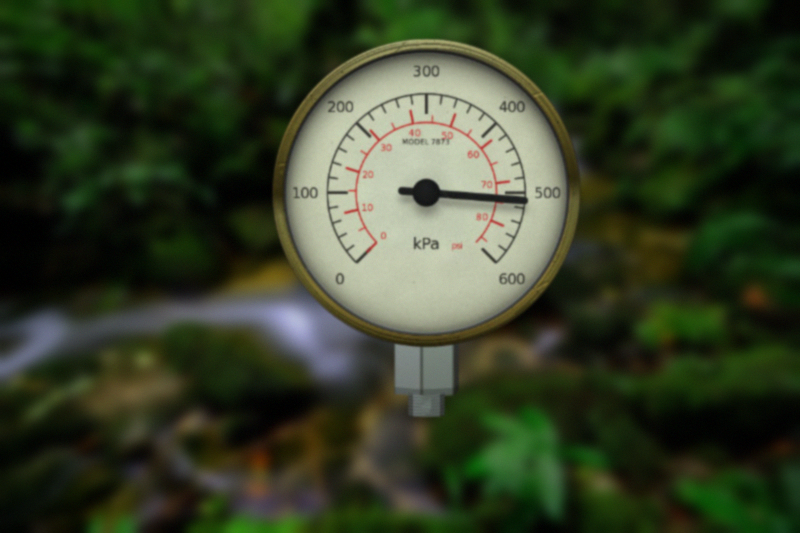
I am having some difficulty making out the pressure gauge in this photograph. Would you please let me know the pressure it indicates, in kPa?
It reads 510 kPa
